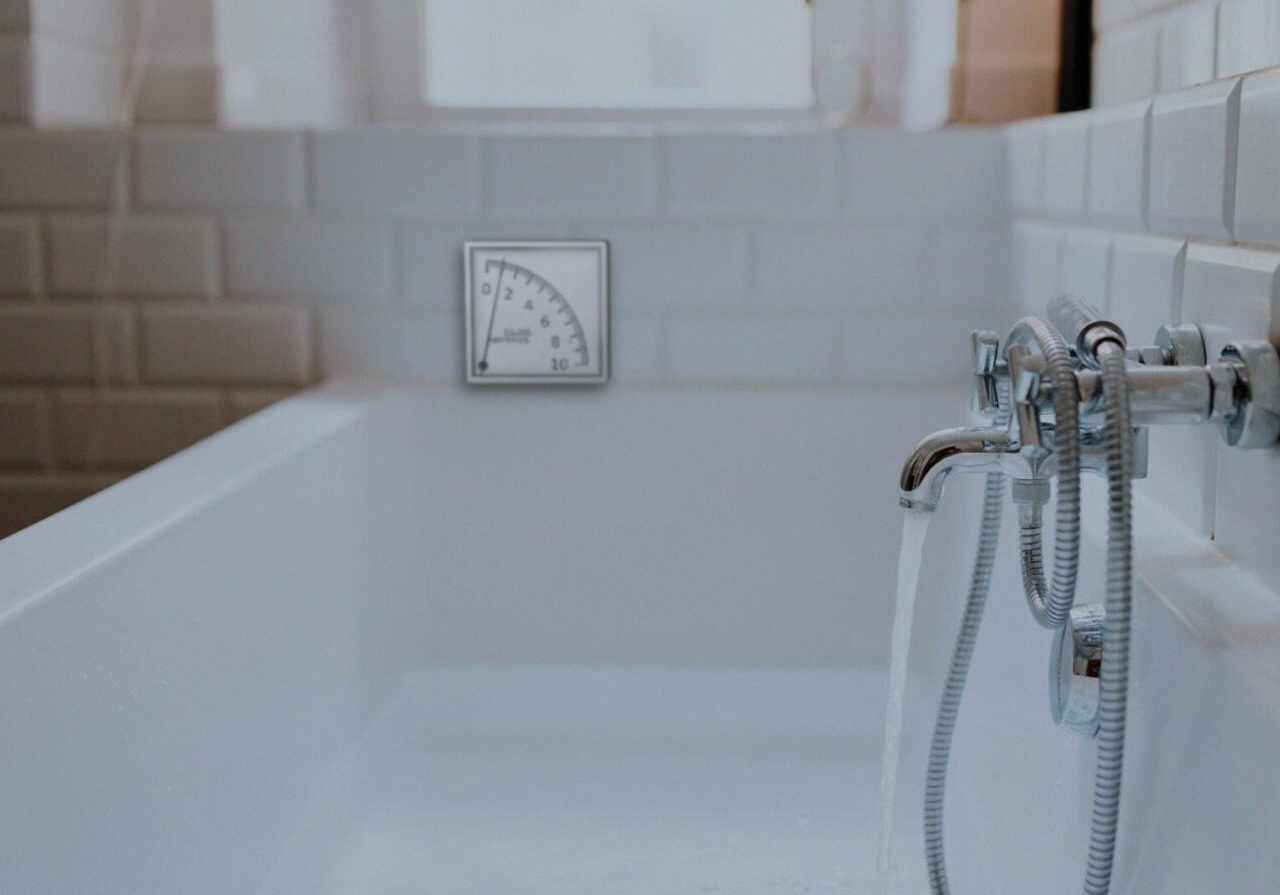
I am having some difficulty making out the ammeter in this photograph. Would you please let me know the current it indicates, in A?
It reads 1 A
